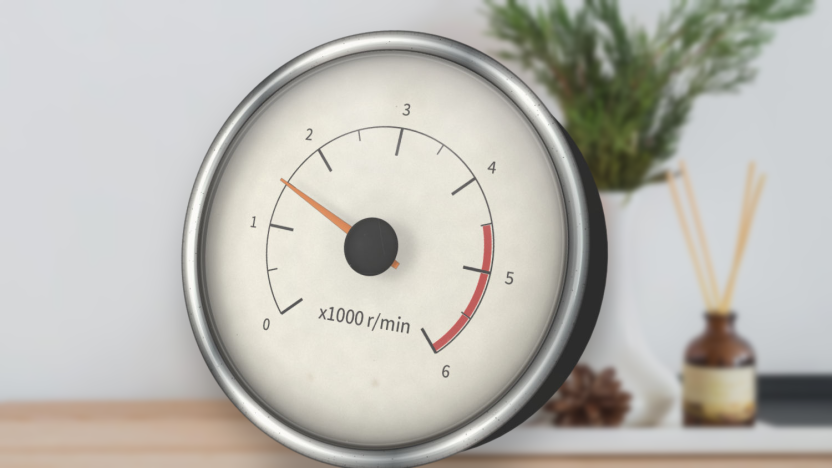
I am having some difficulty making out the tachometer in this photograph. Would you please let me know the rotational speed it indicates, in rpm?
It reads 1500 rpm
